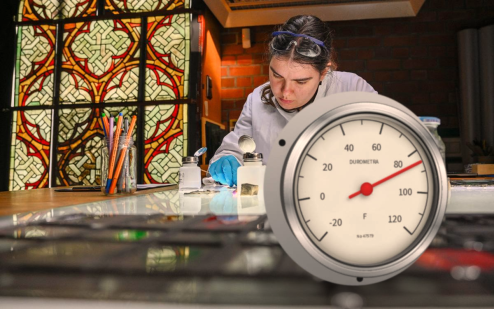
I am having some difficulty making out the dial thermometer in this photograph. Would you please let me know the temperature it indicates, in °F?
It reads 85 °F
